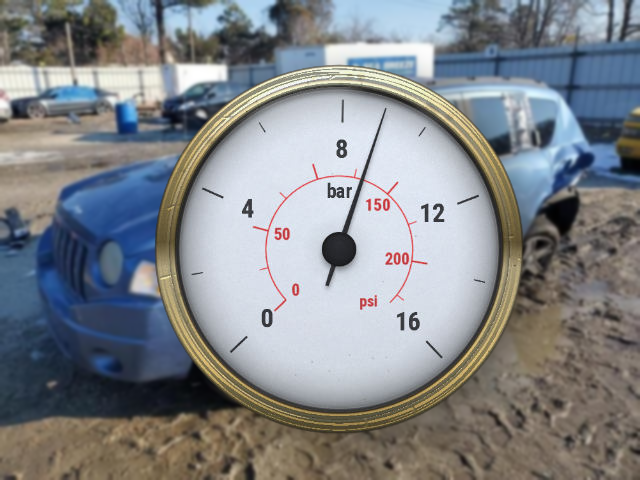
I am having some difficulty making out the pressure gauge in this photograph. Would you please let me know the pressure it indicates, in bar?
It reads 9 bar
